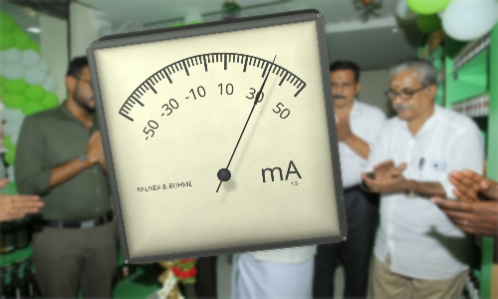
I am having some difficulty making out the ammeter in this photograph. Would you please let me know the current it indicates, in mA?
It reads 32 mA
